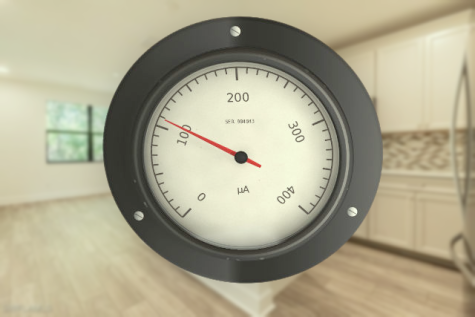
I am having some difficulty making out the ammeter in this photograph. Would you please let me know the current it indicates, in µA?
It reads 110 µA
